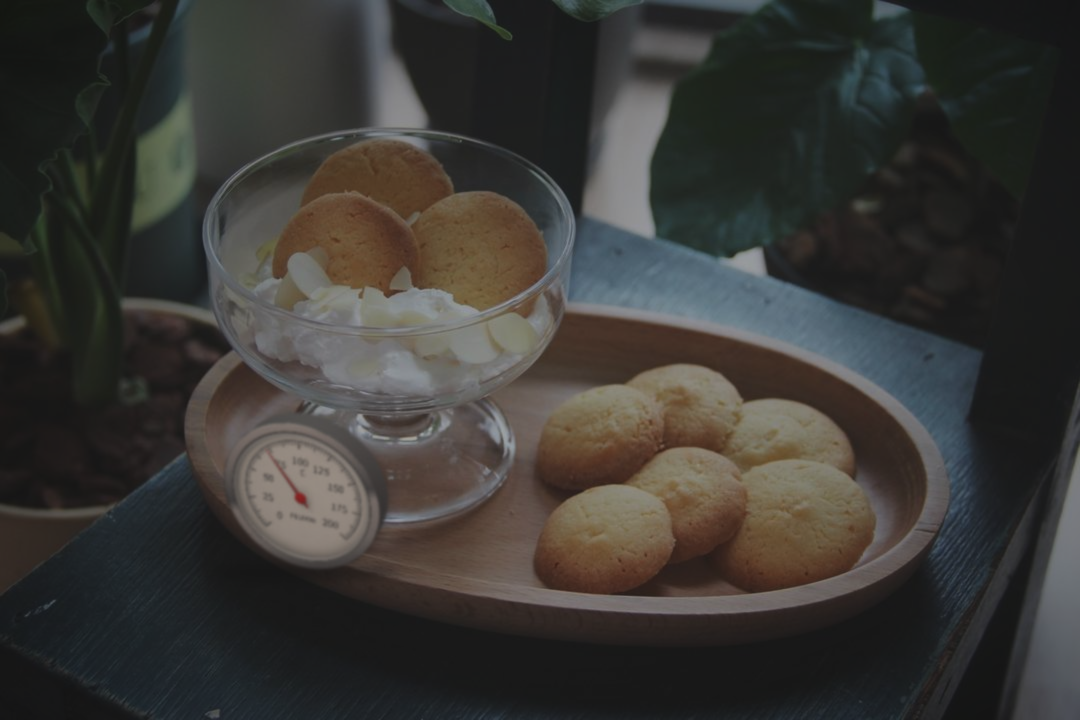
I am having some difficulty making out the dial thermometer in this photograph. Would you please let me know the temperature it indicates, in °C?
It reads 75 °C
